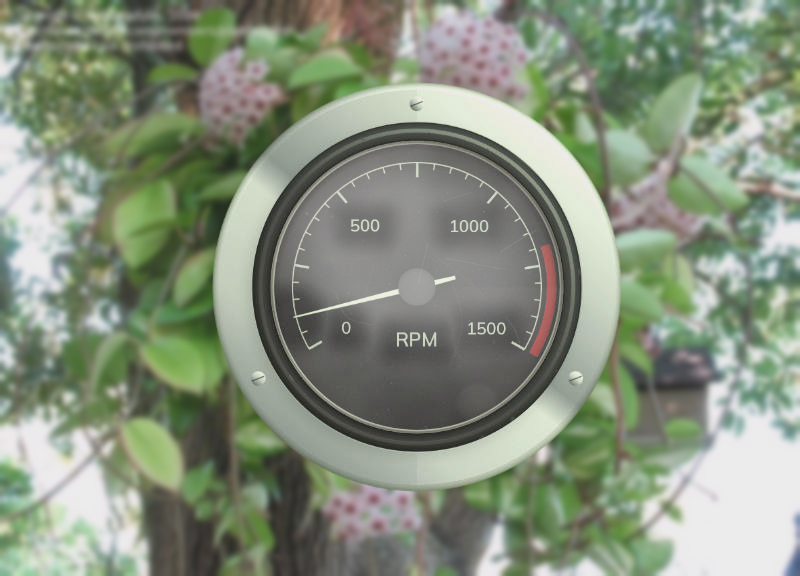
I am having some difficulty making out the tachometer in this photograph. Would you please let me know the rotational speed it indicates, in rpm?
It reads 100 rpm
